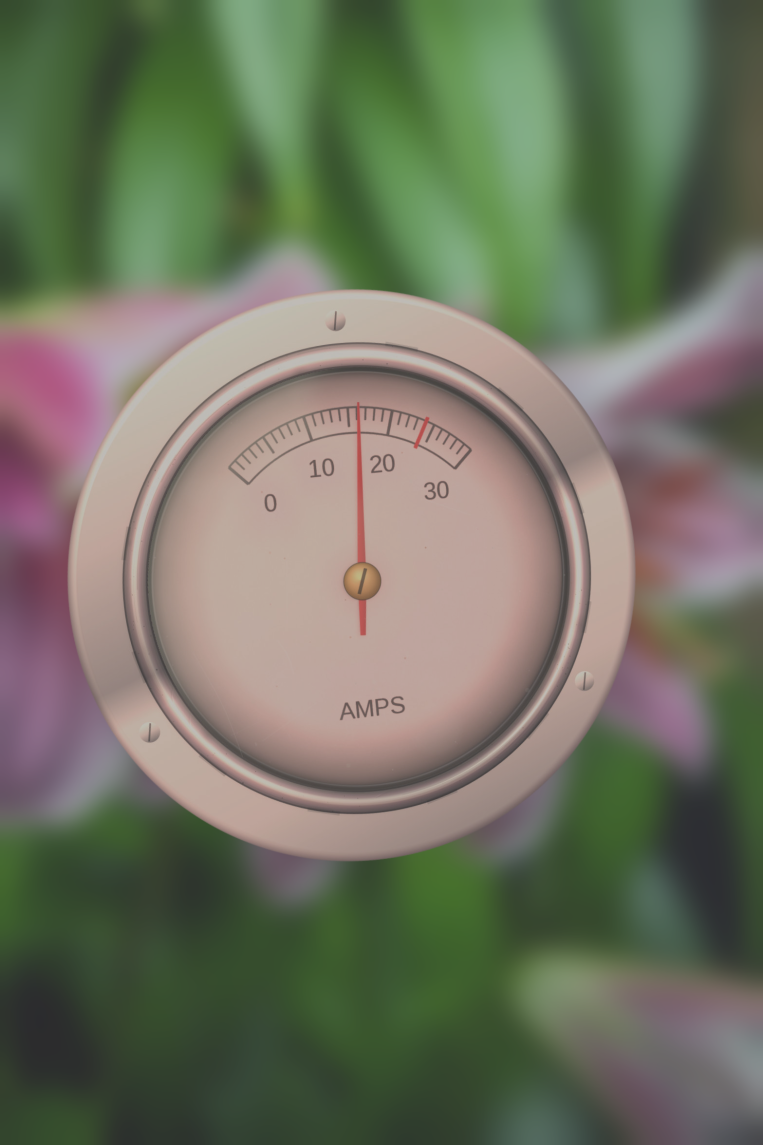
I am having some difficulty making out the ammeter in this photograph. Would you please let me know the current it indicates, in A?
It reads 16 A
